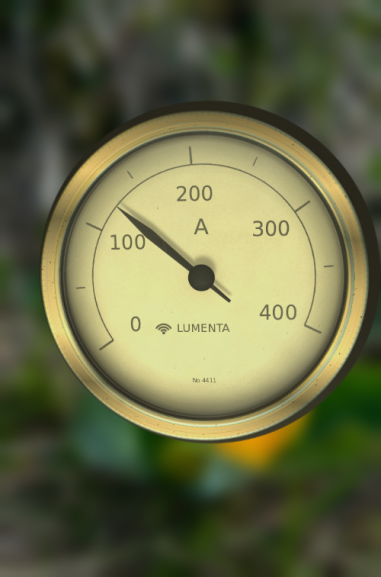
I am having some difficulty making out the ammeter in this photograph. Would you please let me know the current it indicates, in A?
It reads 125 A
